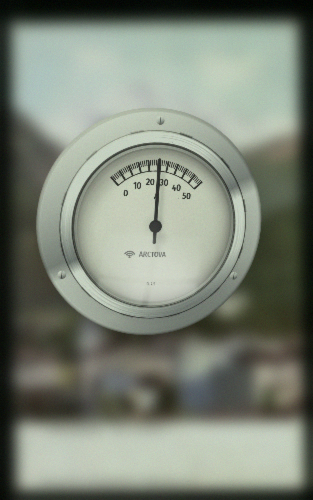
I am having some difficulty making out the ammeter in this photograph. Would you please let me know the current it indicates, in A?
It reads 25 A
